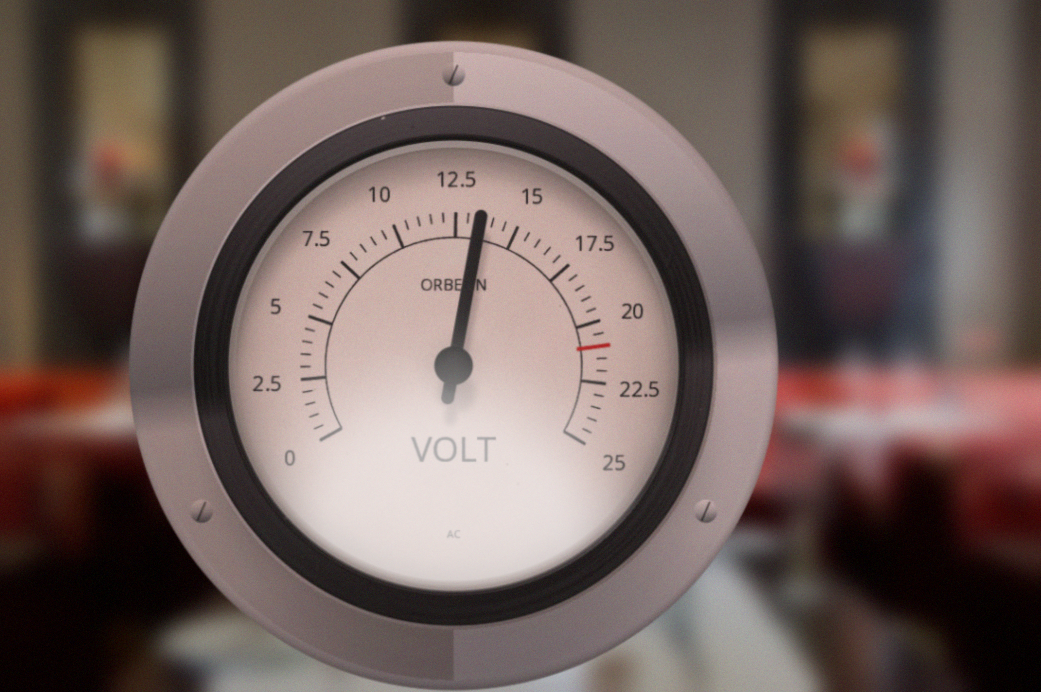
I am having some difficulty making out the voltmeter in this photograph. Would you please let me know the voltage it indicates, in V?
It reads 13.5 V
